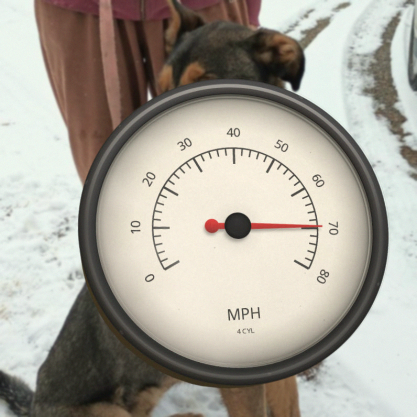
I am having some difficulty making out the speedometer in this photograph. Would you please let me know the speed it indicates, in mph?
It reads 70 mph
